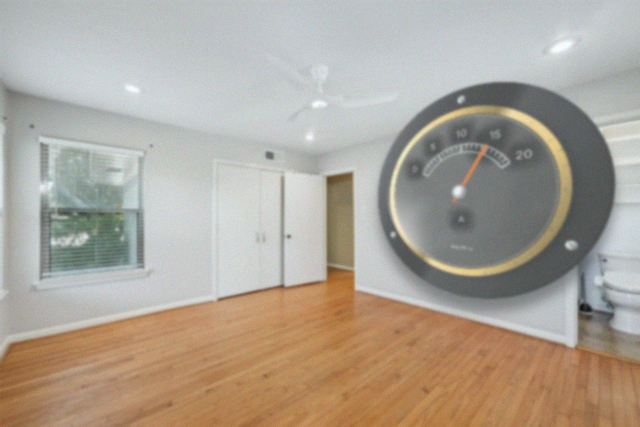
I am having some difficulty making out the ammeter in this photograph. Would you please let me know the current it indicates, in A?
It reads 15 A
